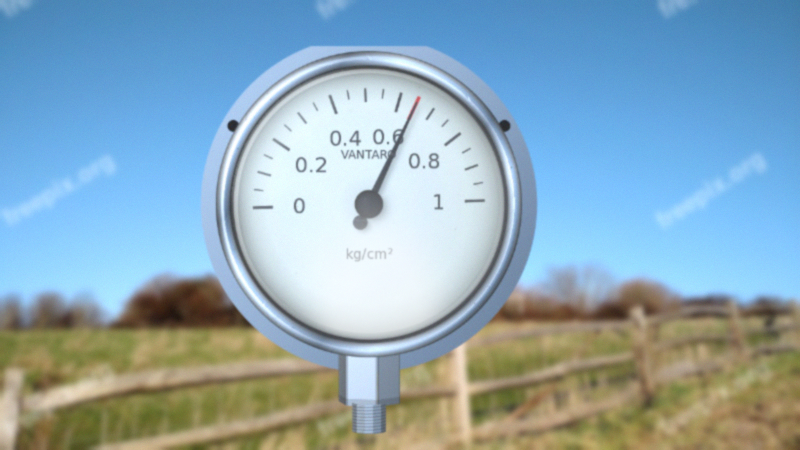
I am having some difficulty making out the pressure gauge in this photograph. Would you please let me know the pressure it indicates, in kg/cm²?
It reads 0.65 kg/cm²
